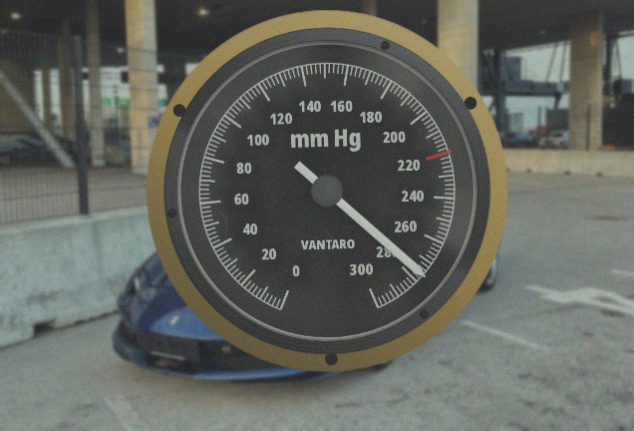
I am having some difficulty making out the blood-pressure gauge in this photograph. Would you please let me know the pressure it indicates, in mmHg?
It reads 276 mmHg
